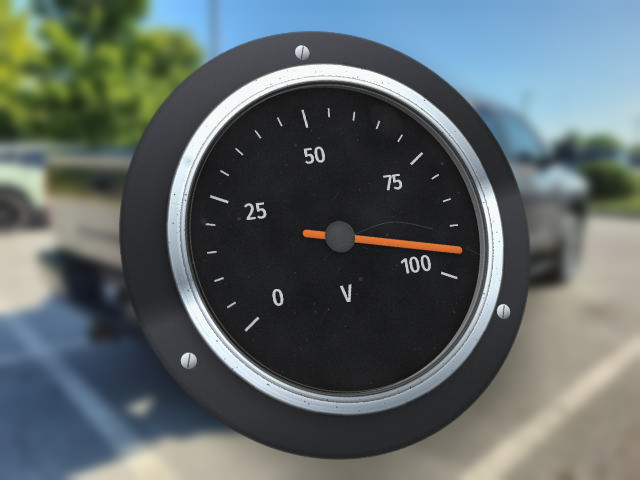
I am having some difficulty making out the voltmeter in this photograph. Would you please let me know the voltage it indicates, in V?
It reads 95 V
